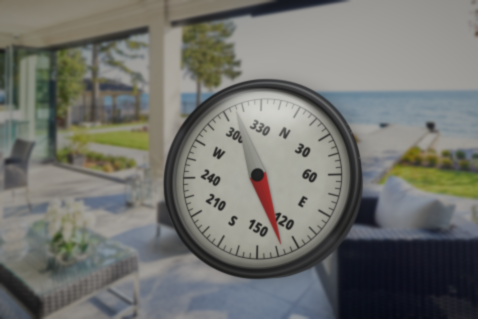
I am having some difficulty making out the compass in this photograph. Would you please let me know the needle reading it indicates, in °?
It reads 130 °
